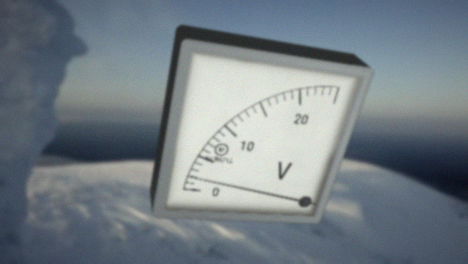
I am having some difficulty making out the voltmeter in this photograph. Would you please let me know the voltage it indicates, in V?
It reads 2 V
